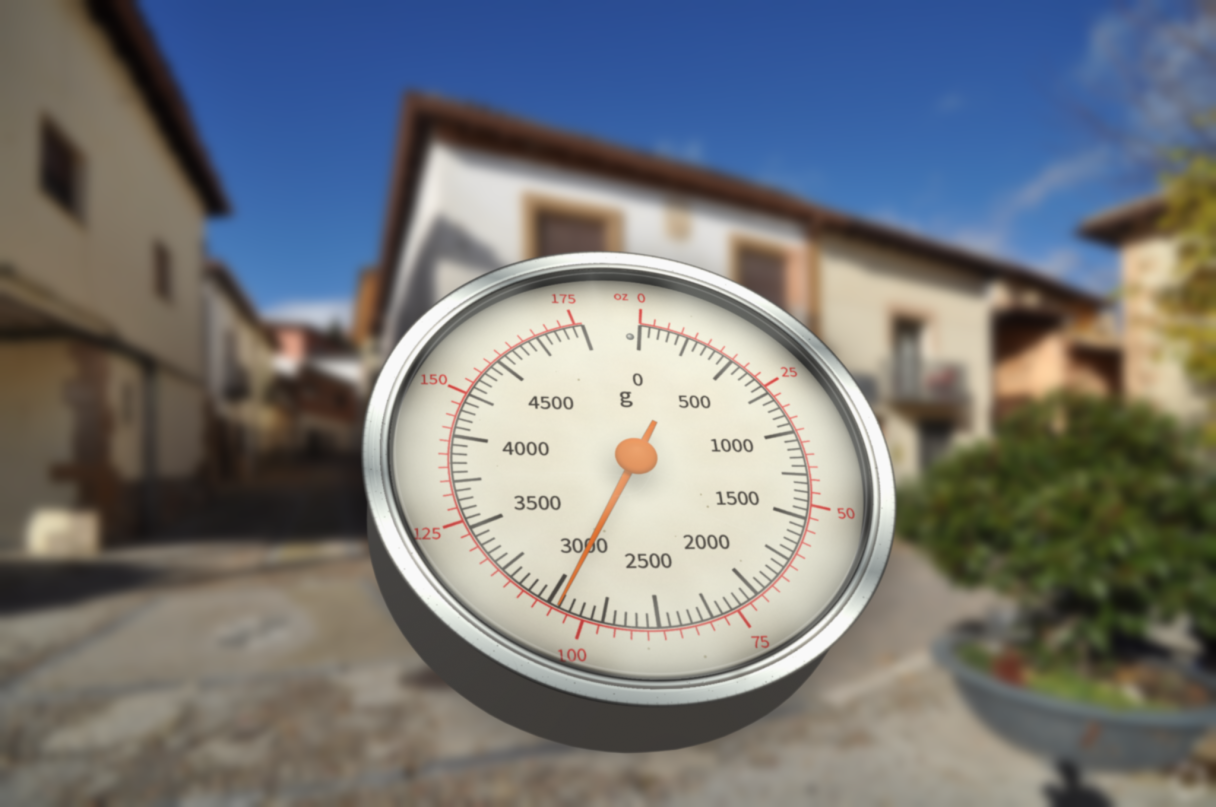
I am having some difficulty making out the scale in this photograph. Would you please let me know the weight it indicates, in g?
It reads 2950 g
